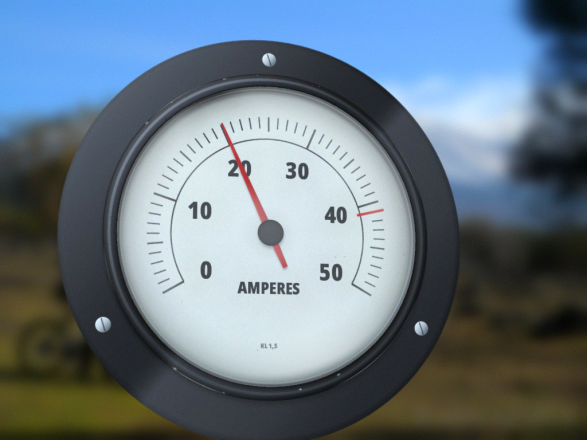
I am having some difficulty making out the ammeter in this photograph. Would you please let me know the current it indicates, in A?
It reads 20 A
